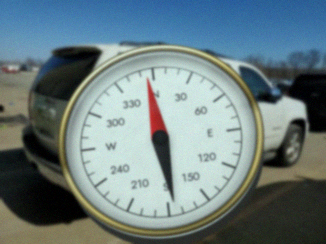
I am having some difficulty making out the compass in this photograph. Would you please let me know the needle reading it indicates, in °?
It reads 355 °
